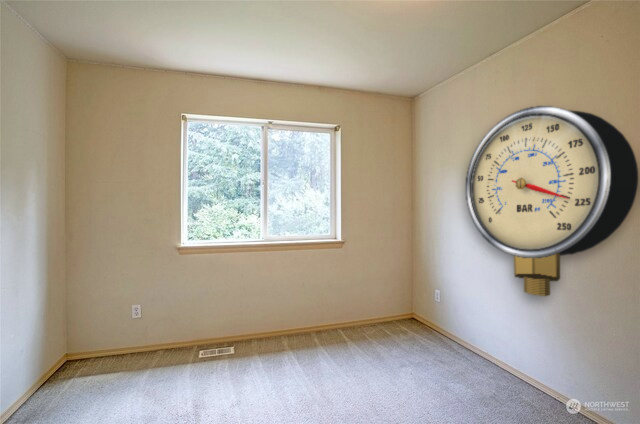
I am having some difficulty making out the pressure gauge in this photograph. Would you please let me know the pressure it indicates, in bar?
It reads 225 bar
